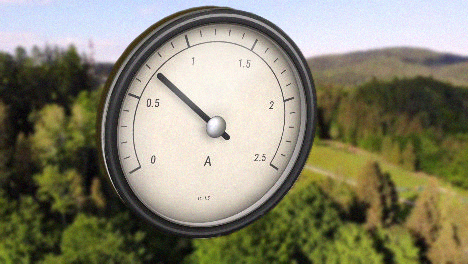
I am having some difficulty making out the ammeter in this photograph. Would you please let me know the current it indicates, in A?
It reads 0.7 A
